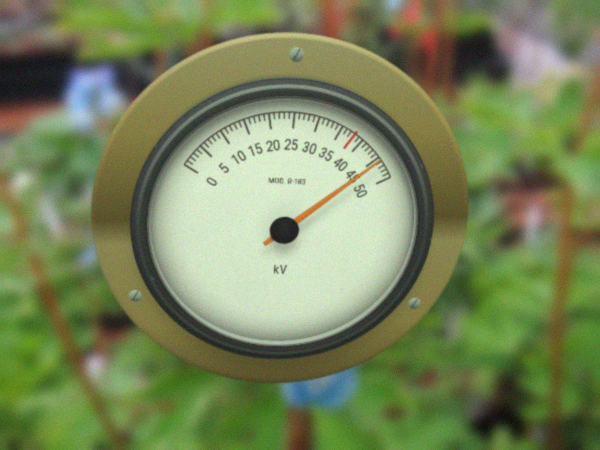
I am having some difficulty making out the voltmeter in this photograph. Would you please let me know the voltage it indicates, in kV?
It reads 45 kV
